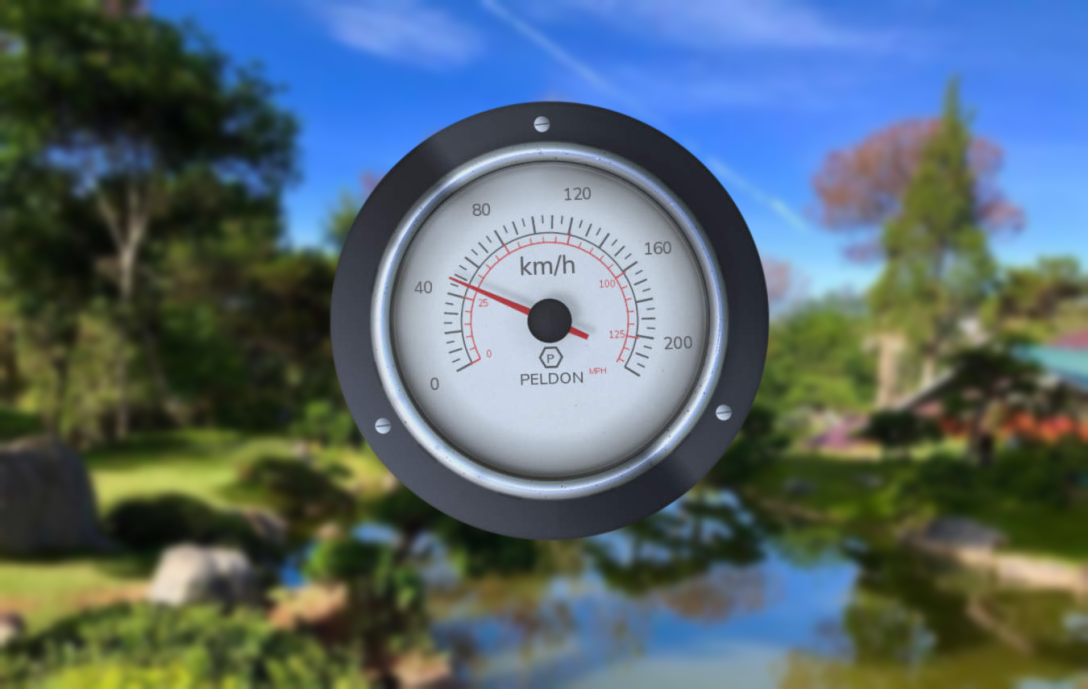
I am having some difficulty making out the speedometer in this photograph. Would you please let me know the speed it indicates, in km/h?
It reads 47.5 km/h
